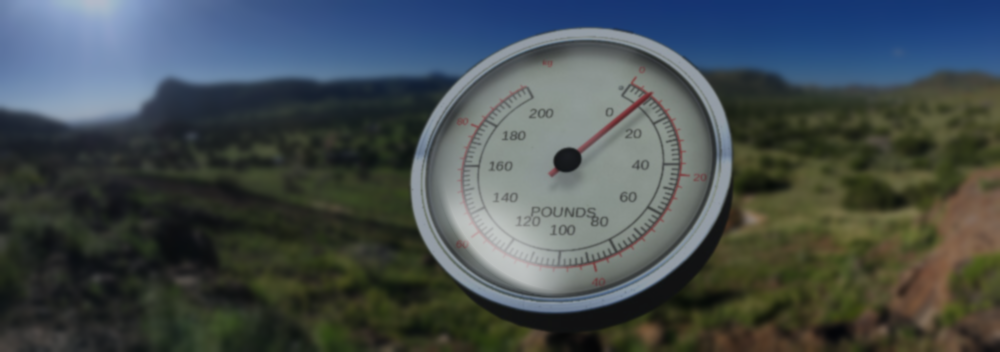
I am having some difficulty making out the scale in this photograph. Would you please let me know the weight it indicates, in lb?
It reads 10 lb
